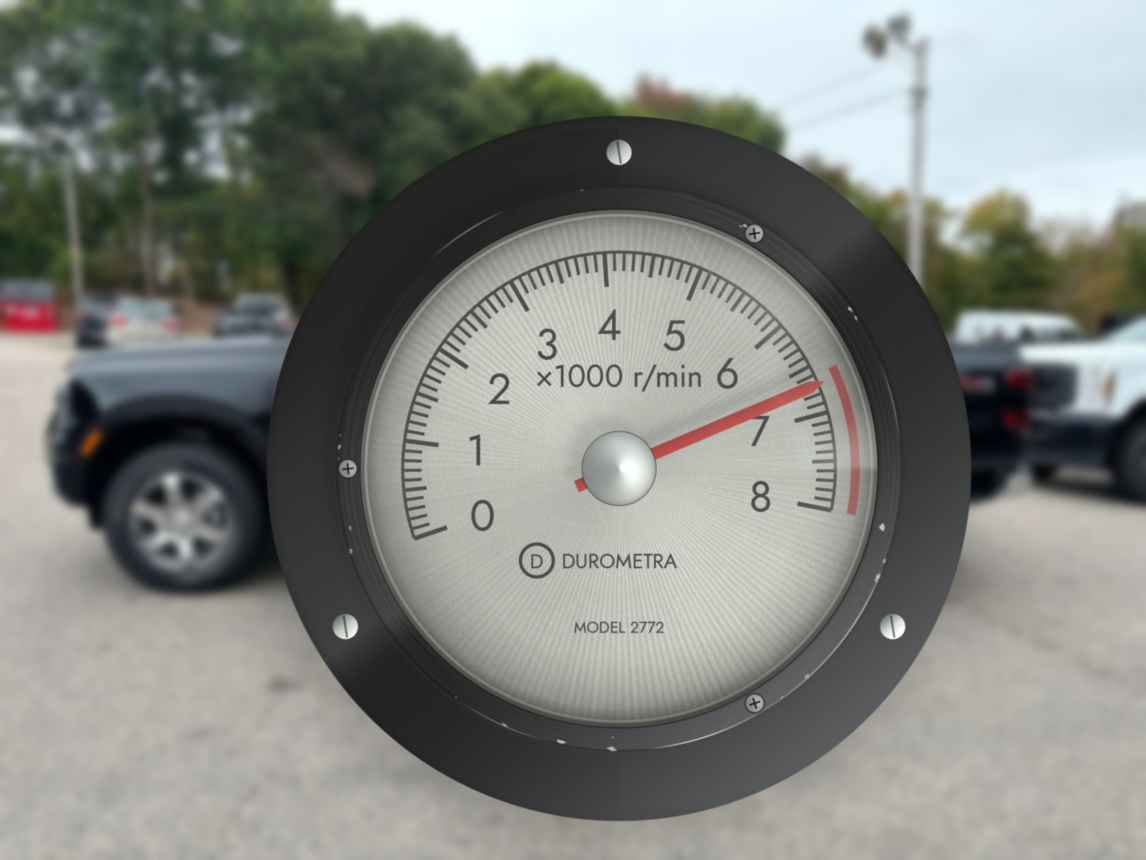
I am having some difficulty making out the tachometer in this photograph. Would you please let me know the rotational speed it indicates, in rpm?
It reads 6700 rpm
